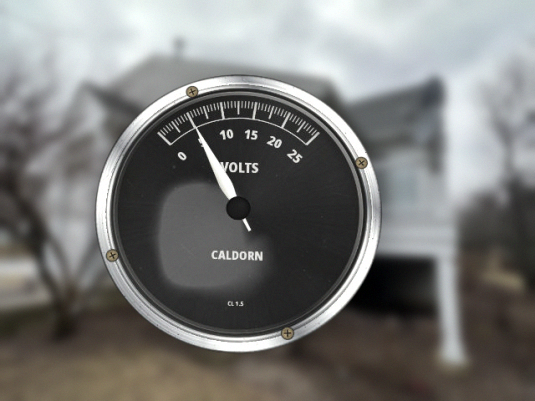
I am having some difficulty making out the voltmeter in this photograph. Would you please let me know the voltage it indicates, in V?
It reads 5 V
